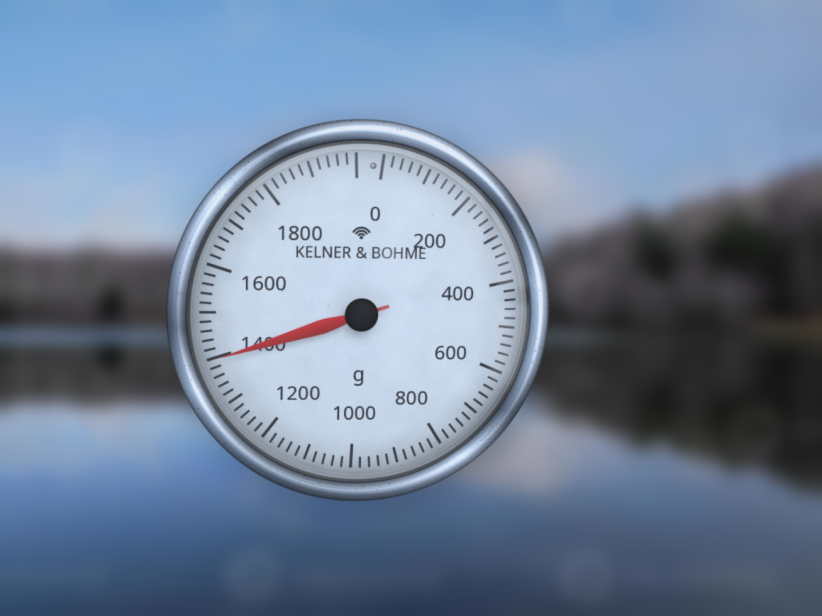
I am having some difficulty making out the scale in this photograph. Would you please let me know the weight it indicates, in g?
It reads 1400 g
